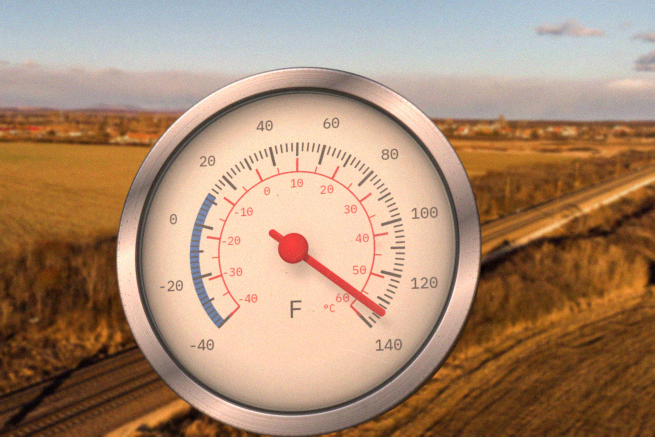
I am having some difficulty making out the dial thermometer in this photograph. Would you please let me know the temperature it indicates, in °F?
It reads 134 °F
